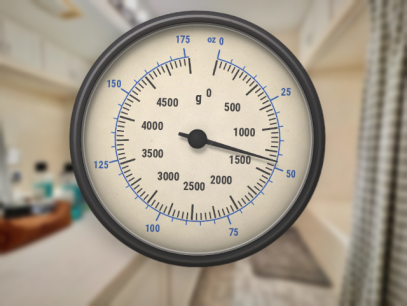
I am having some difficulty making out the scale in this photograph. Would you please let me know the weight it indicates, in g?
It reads 1350 g
